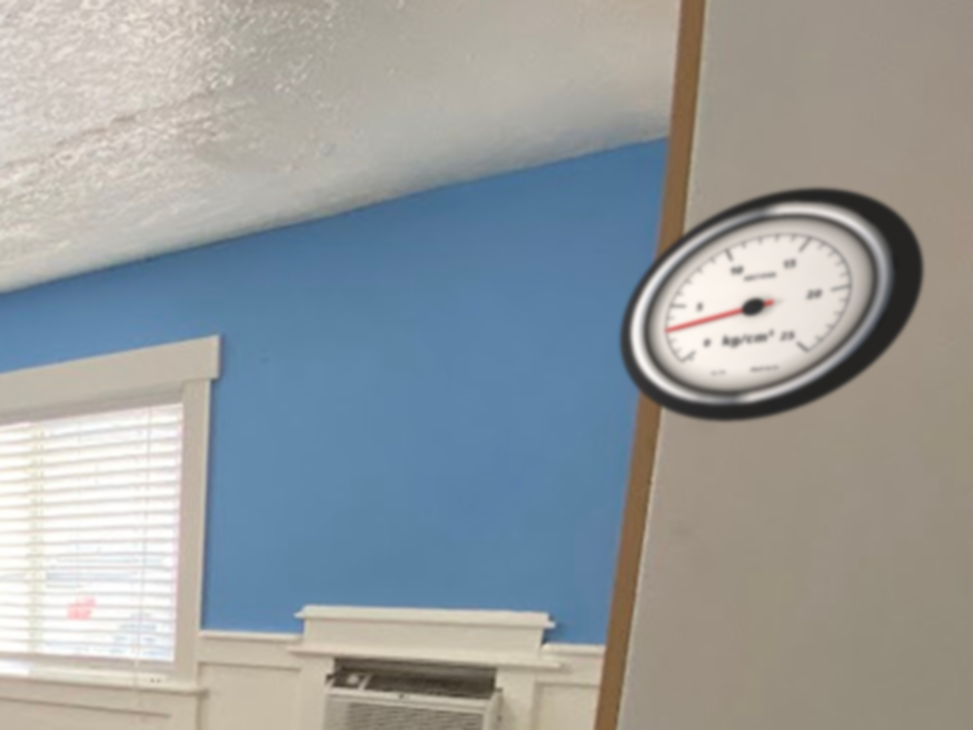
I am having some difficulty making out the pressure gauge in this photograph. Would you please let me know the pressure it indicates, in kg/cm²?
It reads 3 kg/cm²
